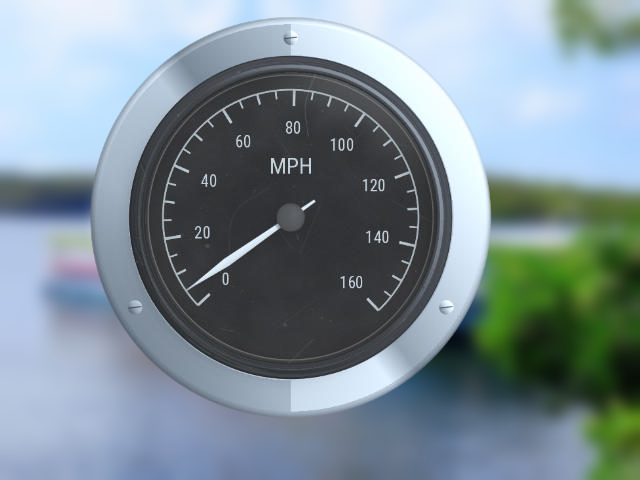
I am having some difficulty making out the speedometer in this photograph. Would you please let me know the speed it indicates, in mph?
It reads 5 mph
